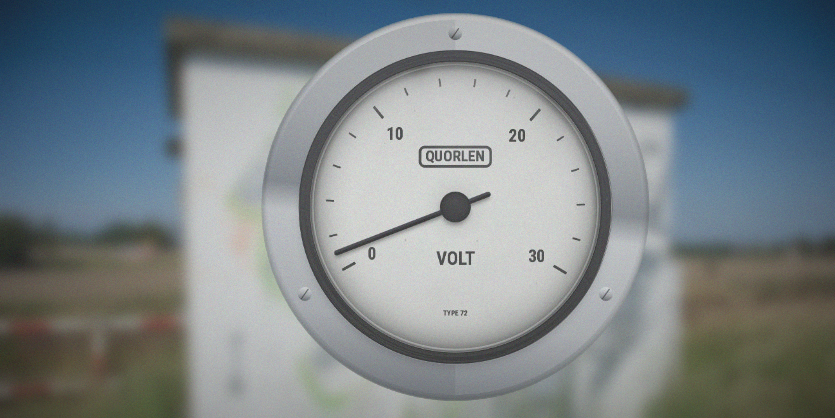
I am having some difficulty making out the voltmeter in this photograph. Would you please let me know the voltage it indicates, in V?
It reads 1 V
